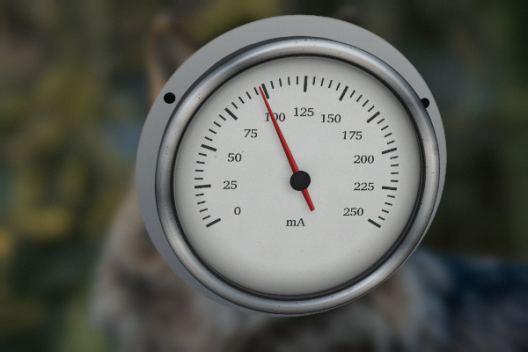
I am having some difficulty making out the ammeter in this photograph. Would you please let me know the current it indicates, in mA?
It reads 97.5 mA
